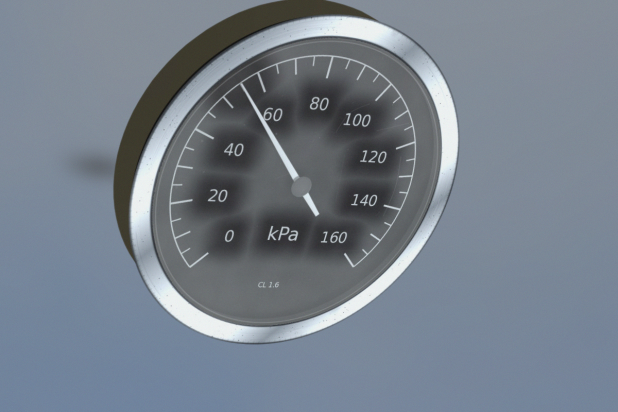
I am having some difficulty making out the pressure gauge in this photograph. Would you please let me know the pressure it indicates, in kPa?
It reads 55 kPa
